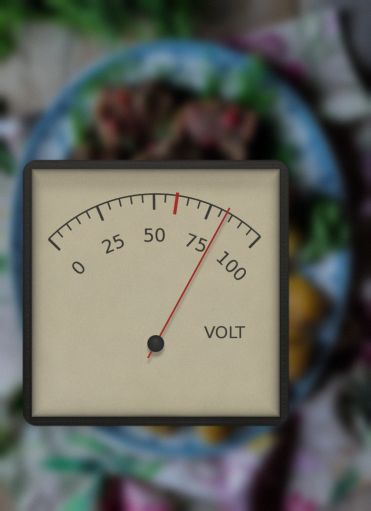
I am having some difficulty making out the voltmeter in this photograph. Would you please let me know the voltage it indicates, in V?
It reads 82.5 V
